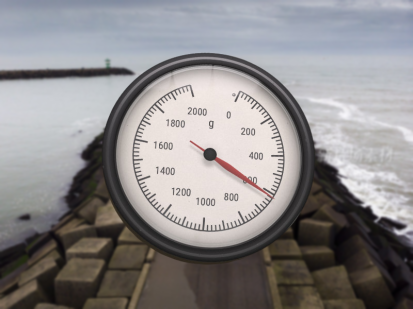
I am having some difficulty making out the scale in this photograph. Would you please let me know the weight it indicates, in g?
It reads 620 g
